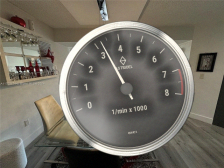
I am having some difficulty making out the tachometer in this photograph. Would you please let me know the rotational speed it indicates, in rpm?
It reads 3250 rpm
